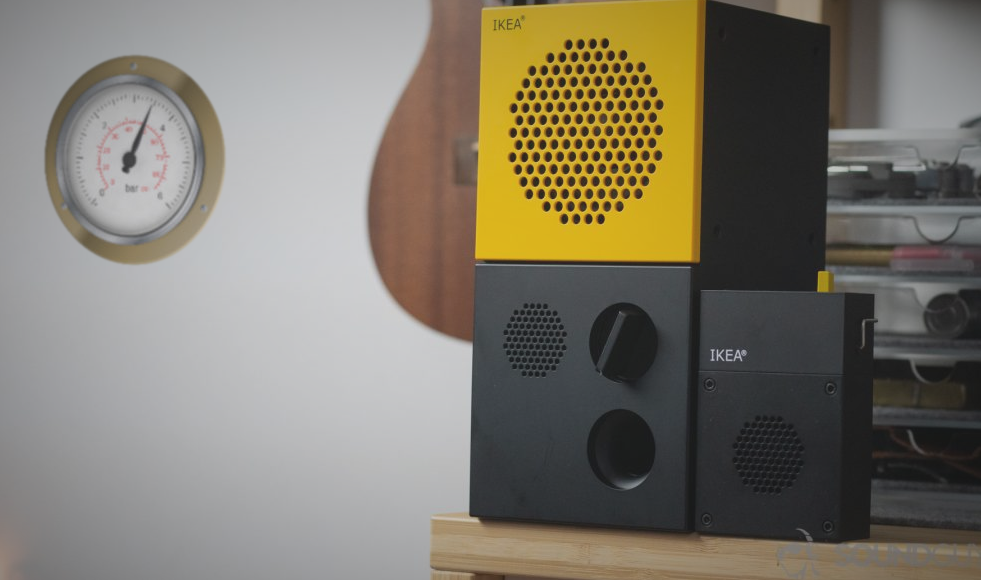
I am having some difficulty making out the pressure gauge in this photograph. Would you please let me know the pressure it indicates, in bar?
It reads 3.5 bar
